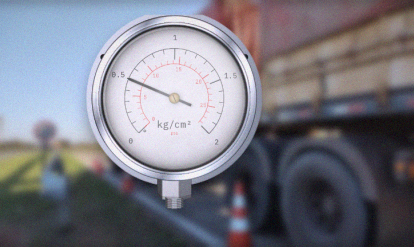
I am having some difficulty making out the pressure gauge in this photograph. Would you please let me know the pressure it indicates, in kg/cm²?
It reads 0.5 kg/cm²
